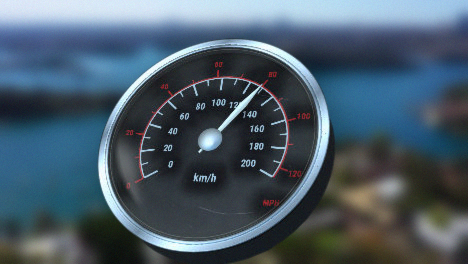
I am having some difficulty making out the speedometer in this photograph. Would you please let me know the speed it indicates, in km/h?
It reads 130 km/h
